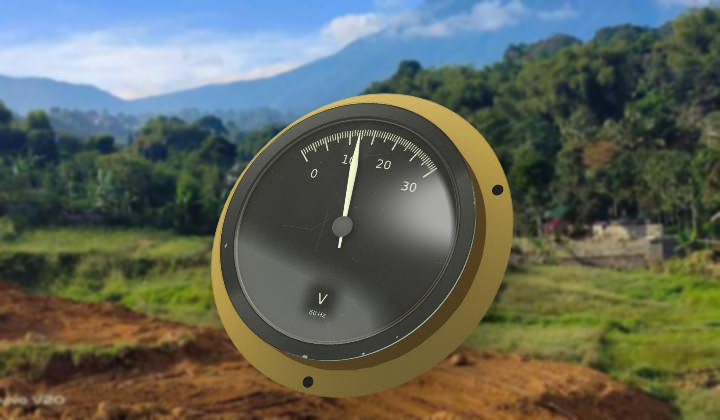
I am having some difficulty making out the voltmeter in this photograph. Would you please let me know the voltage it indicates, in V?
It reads 12.5 V
